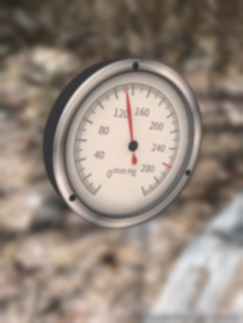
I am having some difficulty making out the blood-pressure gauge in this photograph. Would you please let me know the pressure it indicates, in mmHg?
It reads 130 mmHg
